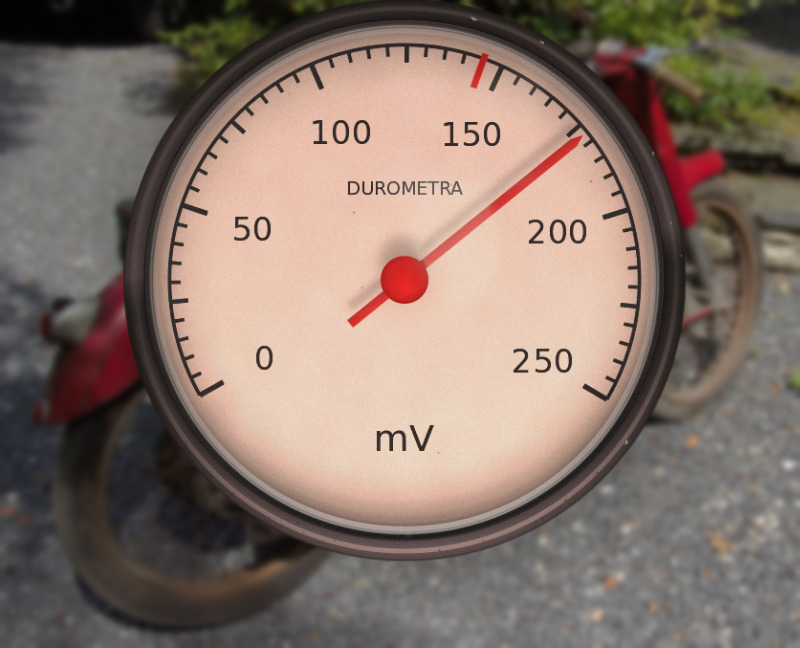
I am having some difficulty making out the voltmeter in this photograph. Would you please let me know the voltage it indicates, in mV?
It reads 177.5 mV
